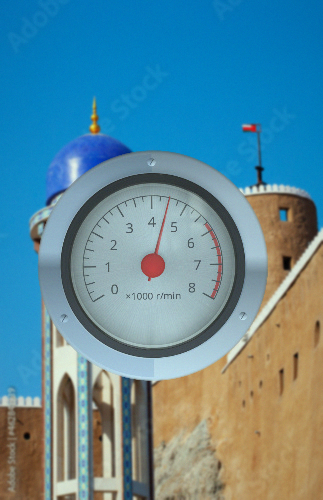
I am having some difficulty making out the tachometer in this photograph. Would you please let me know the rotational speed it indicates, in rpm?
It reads 4500 rpm
